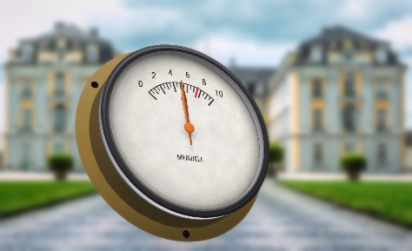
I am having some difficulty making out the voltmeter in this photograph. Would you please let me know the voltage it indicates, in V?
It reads 5 V
